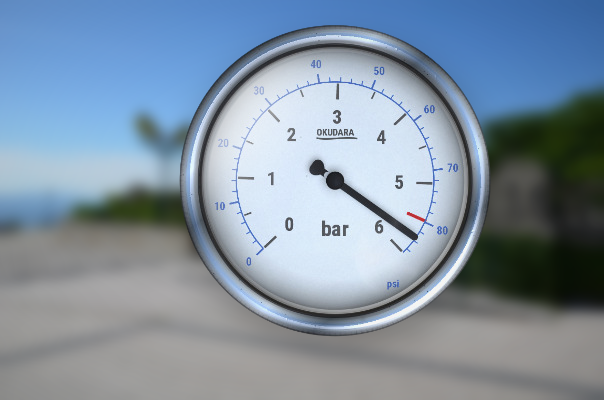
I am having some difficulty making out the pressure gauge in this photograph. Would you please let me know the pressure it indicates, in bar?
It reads 5.75 bar
